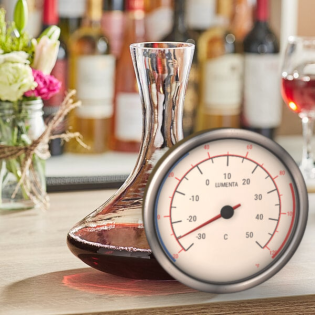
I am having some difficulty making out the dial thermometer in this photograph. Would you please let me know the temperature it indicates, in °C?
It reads -25 °C
